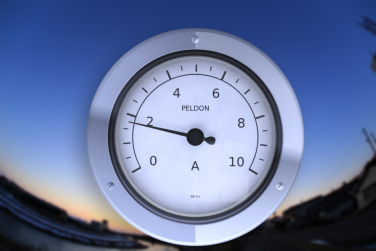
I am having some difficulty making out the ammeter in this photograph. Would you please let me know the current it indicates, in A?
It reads 1.75 A
